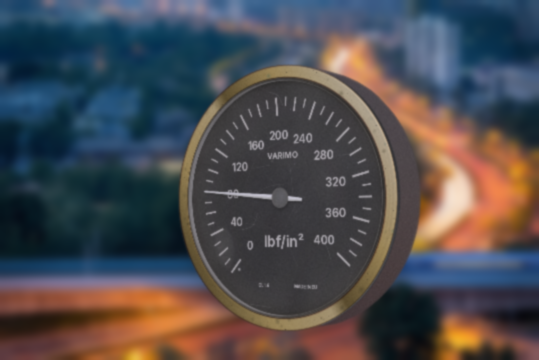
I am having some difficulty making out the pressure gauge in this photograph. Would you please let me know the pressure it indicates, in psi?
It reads 80 psi
